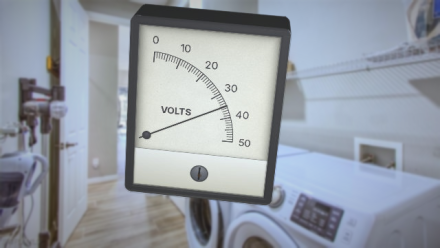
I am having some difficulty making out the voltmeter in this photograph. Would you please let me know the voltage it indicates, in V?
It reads 35 V
